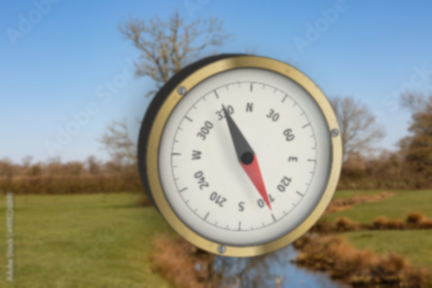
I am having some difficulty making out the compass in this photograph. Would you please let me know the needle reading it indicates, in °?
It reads 150 °
